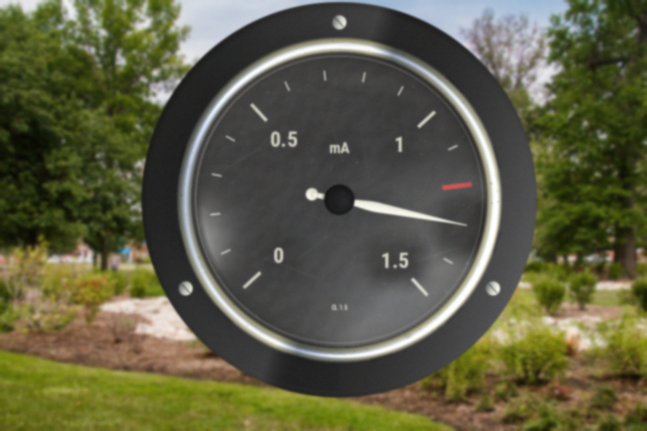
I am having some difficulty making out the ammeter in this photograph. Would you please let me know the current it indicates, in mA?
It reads 1.3 mA
